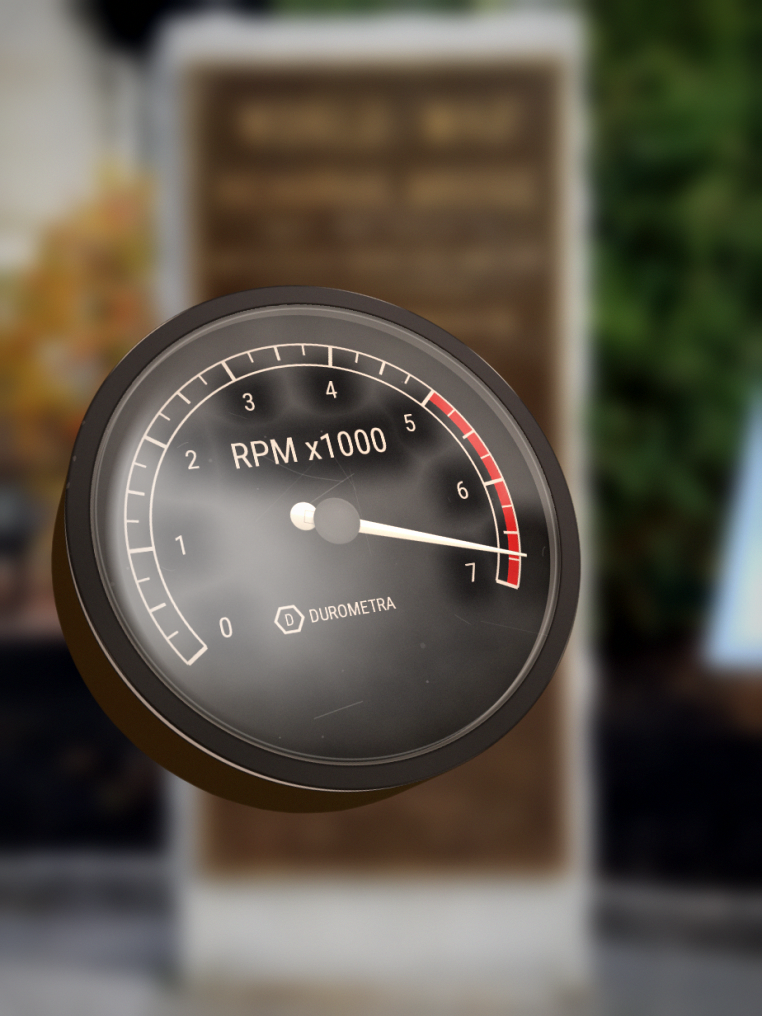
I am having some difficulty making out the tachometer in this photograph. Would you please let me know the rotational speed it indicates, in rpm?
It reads 6750 rpm
